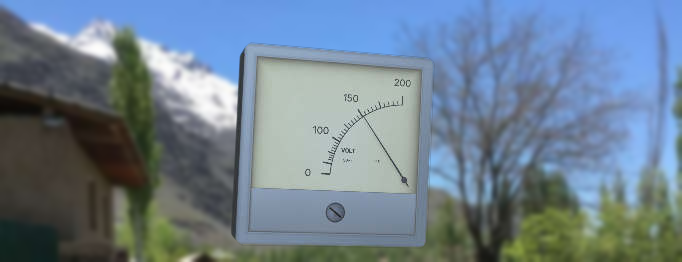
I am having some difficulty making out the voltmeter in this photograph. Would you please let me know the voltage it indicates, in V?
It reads 150 V
